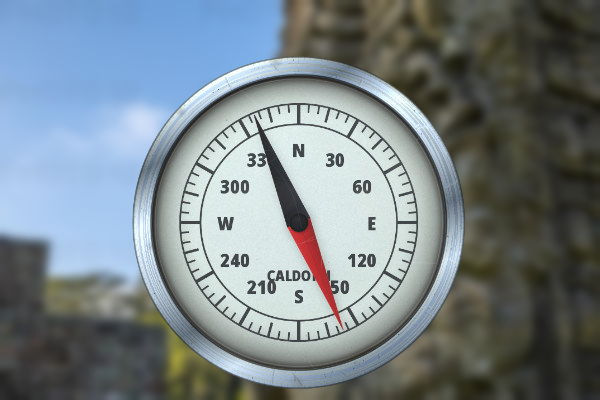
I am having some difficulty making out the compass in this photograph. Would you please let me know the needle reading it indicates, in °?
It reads 157.5 °
